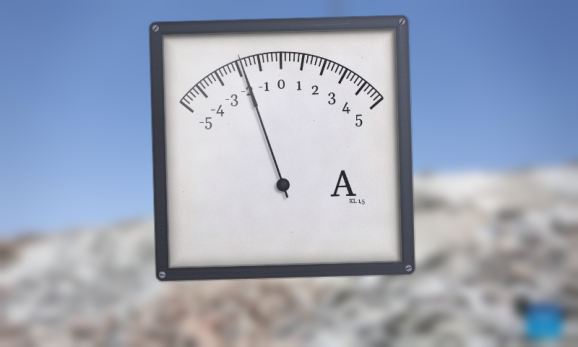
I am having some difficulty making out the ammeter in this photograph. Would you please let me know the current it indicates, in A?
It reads -1.8 A
